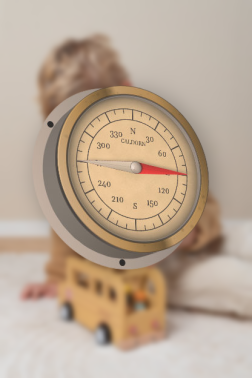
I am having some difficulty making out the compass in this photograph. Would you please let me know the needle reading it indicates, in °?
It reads 90 °
